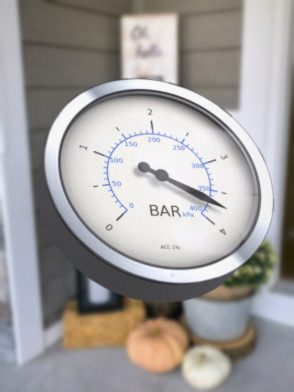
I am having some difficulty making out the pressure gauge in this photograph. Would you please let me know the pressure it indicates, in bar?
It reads 3.75 bar
